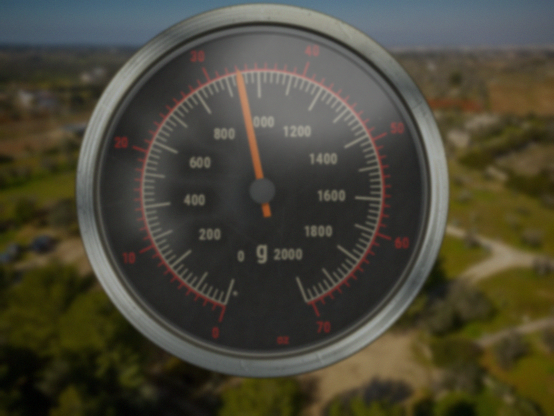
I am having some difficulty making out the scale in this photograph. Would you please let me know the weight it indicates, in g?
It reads 940 g
